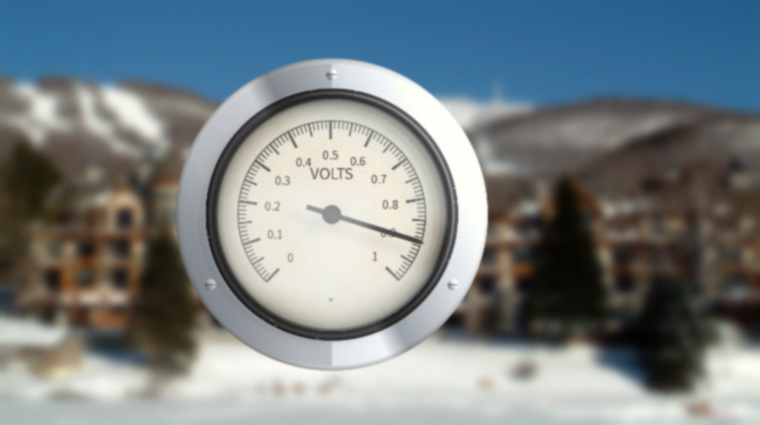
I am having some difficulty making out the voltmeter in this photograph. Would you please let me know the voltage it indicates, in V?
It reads 0.9 V
